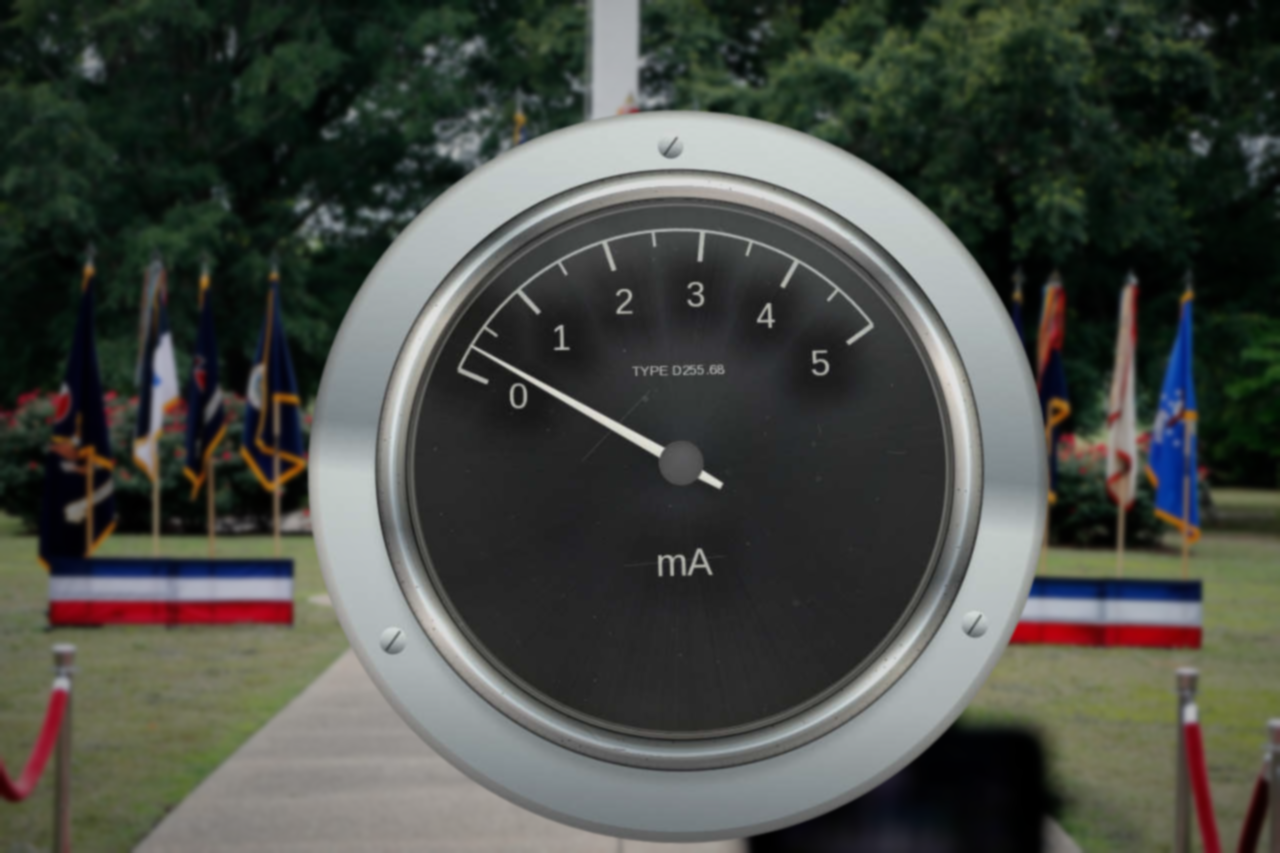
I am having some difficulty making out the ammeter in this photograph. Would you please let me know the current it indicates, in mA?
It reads 0.25 mA
